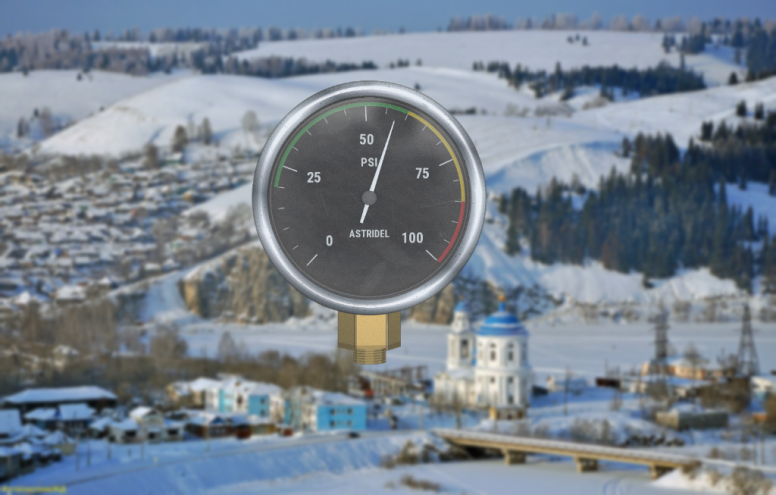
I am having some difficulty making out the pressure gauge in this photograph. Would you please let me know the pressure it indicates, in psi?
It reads 57.5 psi
